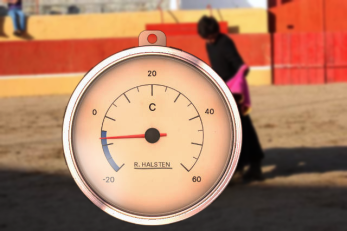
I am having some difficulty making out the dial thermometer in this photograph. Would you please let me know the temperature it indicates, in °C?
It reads -7.5 °C
